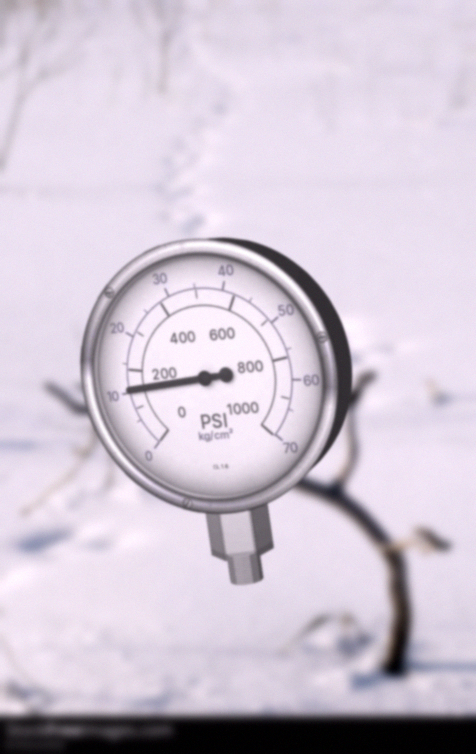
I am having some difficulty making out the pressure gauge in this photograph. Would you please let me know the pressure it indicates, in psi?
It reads 150 psi
